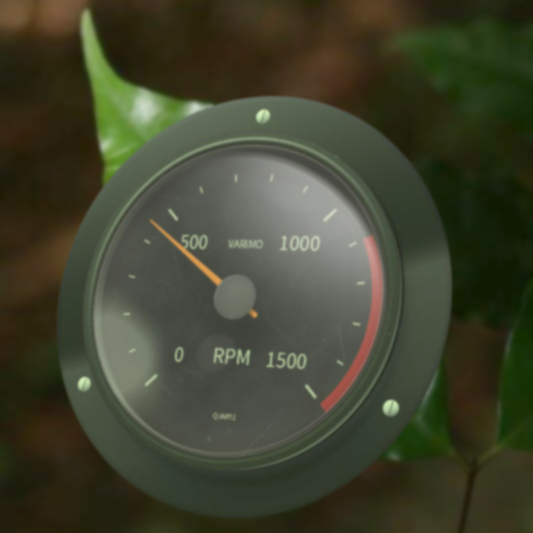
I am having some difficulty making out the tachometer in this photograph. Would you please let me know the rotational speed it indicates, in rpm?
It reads 450 rpm
